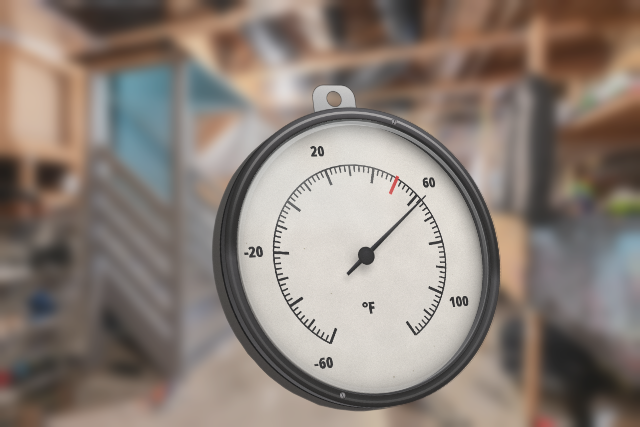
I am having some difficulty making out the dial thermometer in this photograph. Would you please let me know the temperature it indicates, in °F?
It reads 62 °F
